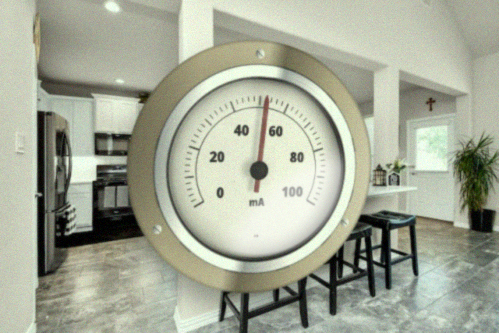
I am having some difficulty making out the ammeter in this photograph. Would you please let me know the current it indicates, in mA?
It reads 52 mA
